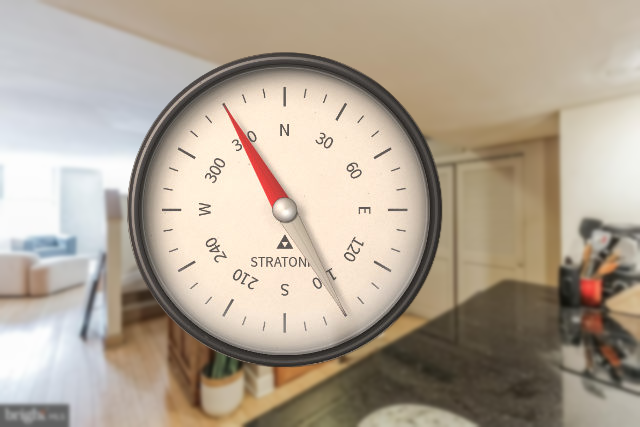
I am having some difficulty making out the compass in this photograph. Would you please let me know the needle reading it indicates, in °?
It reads 330 °
